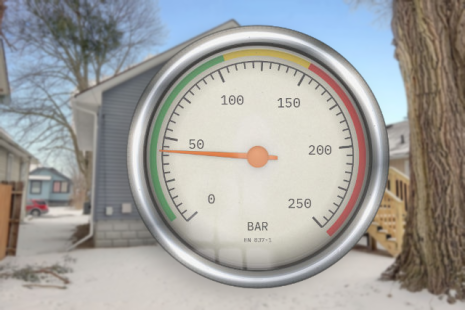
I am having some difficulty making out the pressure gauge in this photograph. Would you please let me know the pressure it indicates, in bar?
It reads 42.5 bar
